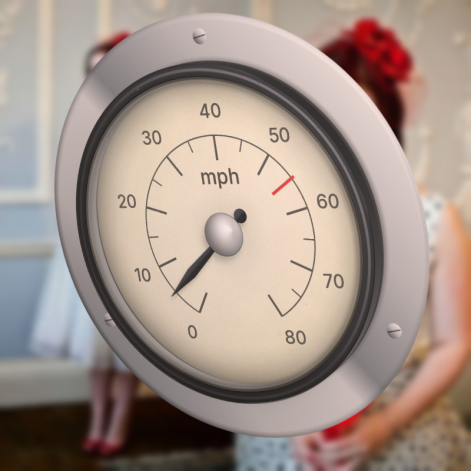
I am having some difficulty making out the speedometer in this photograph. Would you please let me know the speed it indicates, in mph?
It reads 5 mph
